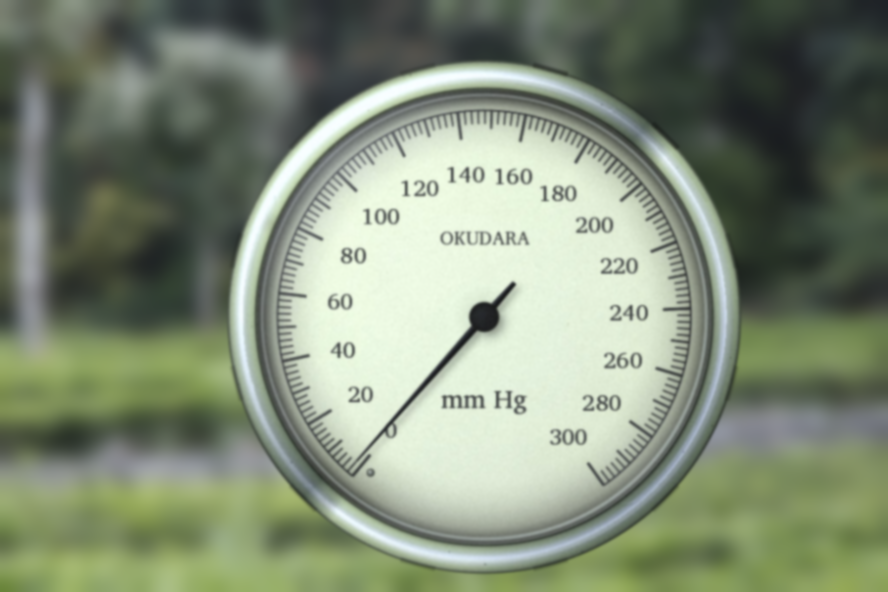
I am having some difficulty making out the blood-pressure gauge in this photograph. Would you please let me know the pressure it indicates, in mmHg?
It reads 2 mmHg
